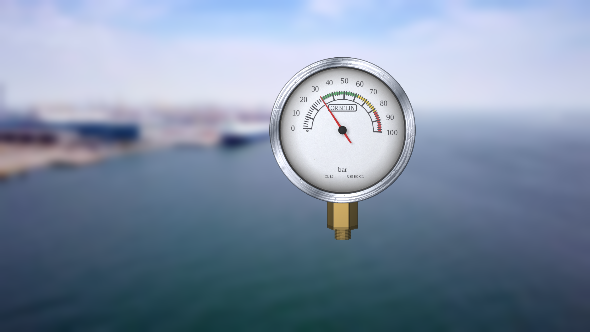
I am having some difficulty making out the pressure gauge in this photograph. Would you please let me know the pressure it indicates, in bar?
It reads 30 bar
